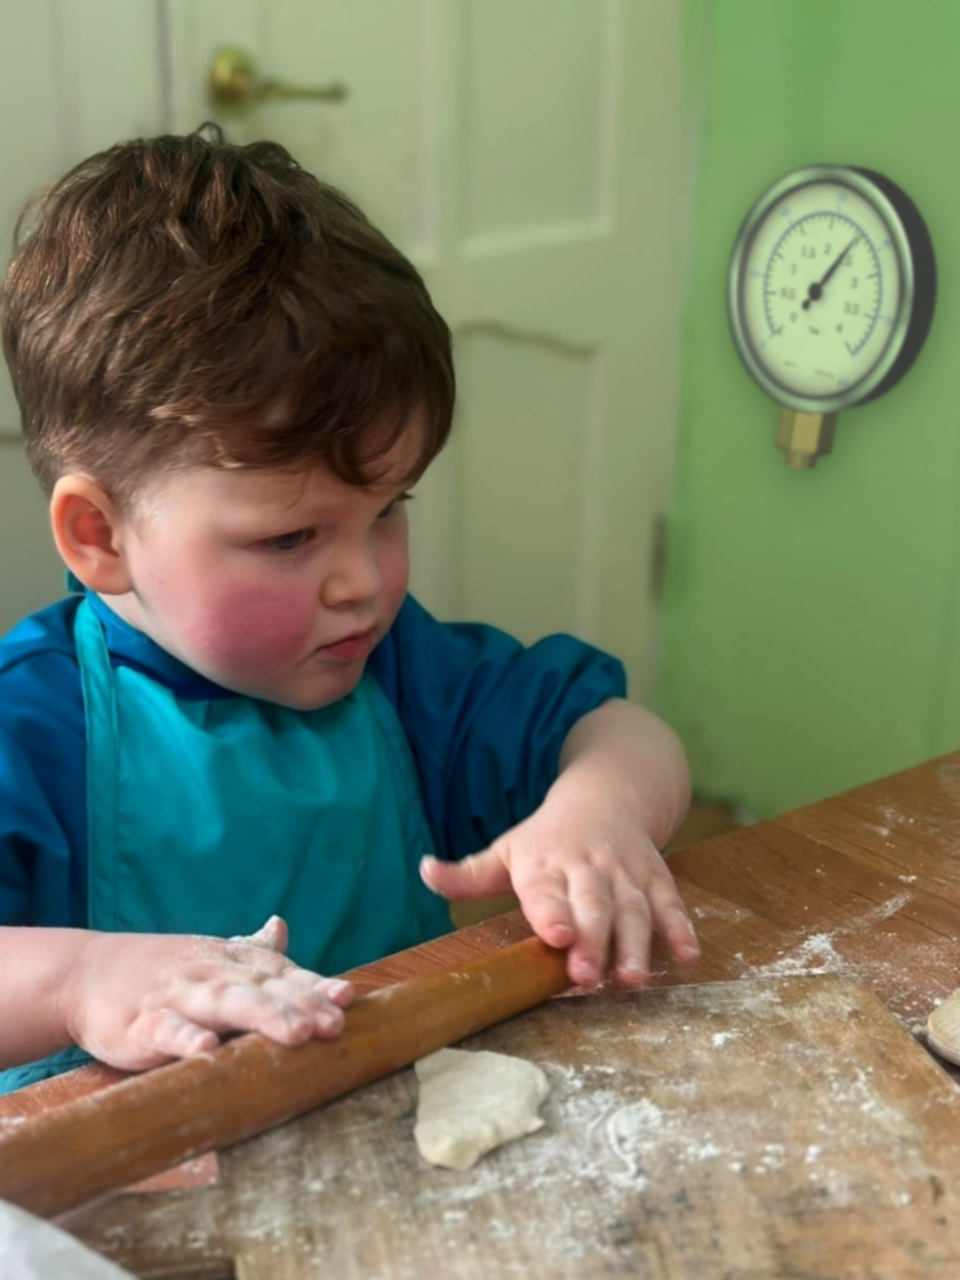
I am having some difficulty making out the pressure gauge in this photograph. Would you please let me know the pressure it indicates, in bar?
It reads 2.5 bar
